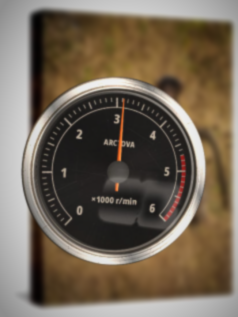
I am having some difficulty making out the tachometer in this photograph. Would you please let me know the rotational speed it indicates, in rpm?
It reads 3100 rpm
